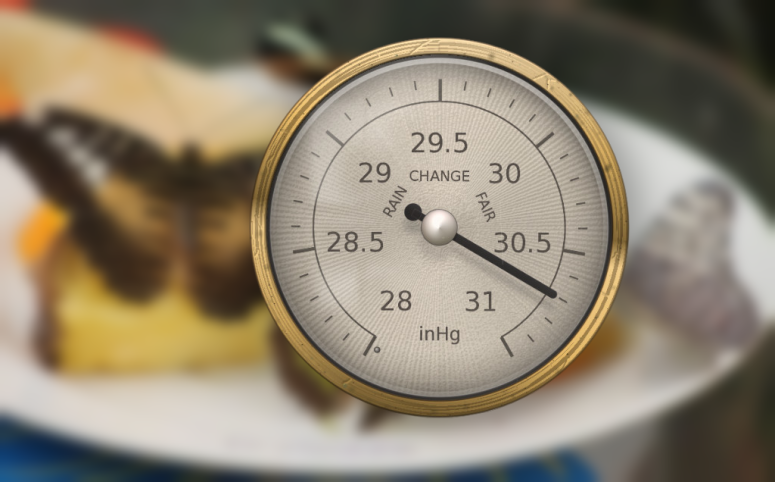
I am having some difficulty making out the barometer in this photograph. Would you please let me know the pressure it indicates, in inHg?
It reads 30.7 inHg
